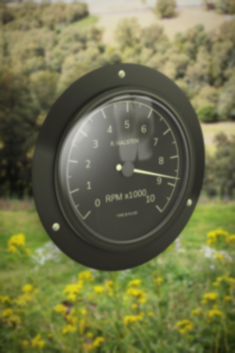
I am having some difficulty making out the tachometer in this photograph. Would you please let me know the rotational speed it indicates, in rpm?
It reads 8750 rpm
